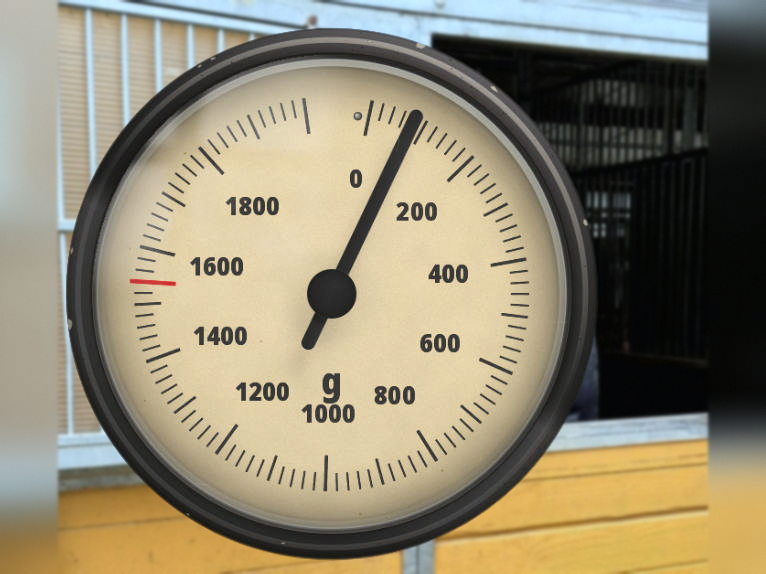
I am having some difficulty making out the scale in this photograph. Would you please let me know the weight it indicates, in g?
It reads 80 g
